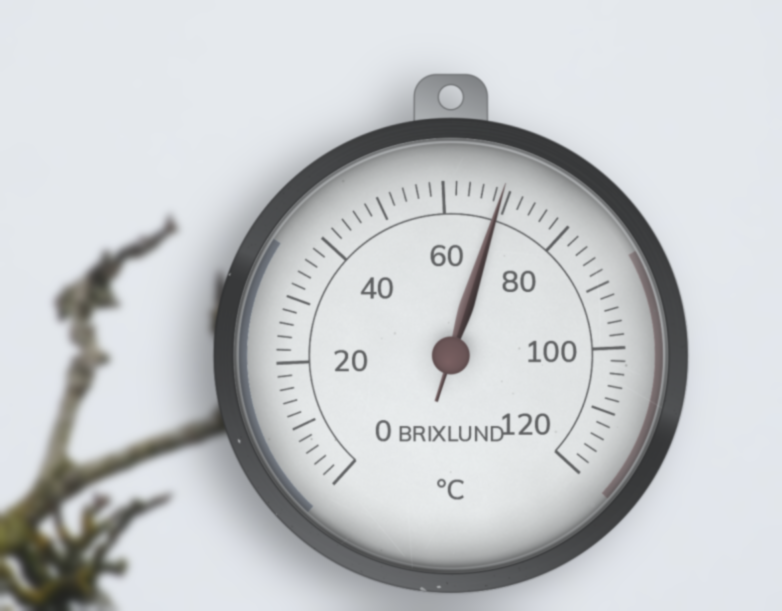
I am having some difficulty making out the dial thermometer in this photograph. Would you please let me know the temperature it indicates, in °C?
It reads 69 °C
